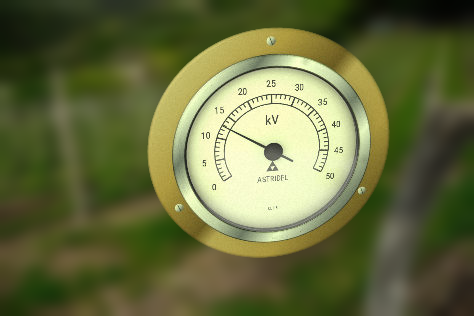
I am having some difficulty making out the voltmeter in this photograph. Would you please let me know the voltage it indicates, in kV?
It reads 13 kV
